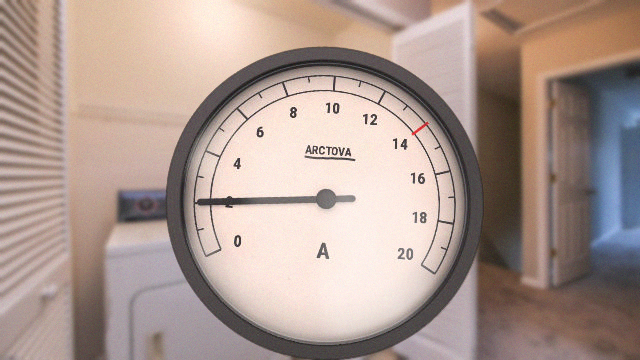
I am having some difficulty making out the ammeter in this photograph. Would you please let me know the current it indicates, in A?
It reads 2 A
